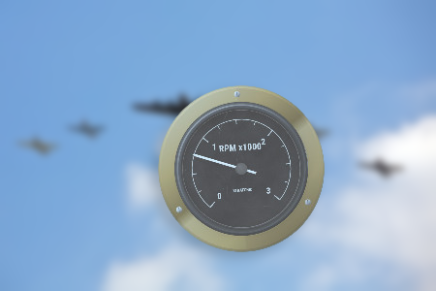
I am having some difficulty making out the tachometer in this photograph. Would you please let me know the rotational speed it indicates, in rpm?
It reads 750 rpm
